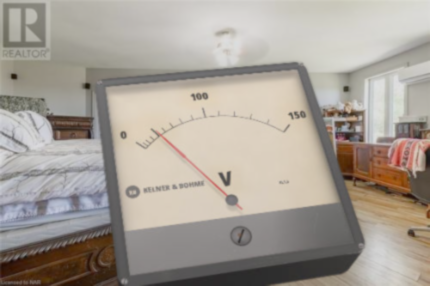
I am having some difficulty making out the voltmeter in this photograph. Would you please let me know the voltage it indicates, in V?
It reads 50 V
